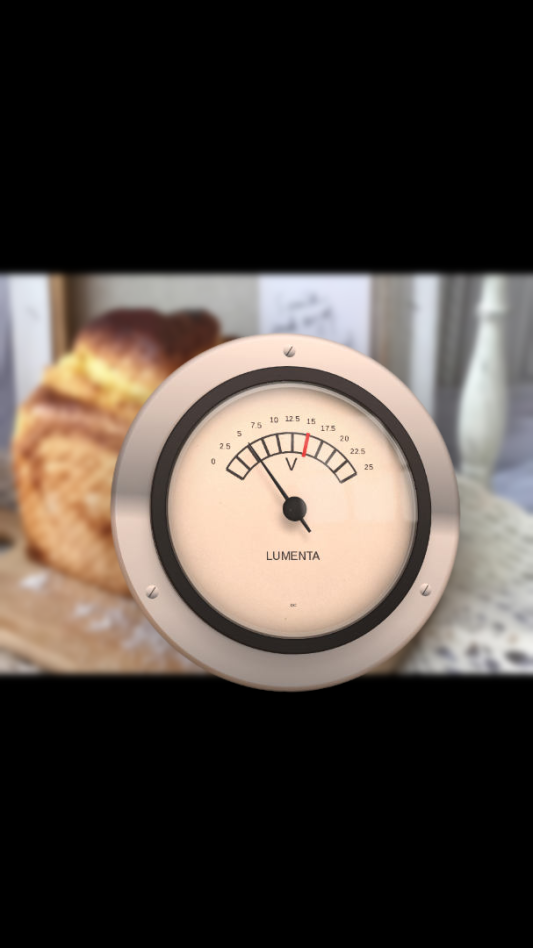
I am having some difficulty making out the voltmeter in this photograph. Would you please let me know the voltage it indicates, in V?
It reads 5 V
